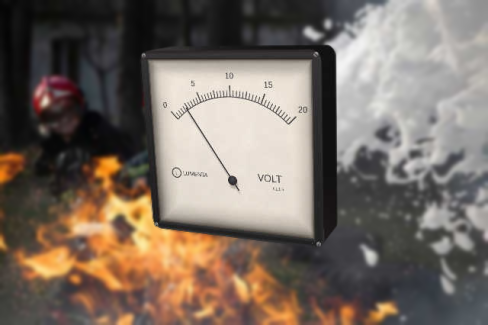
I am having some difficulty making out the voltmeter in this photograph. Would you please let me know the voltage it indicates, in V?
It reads 2.5 V
